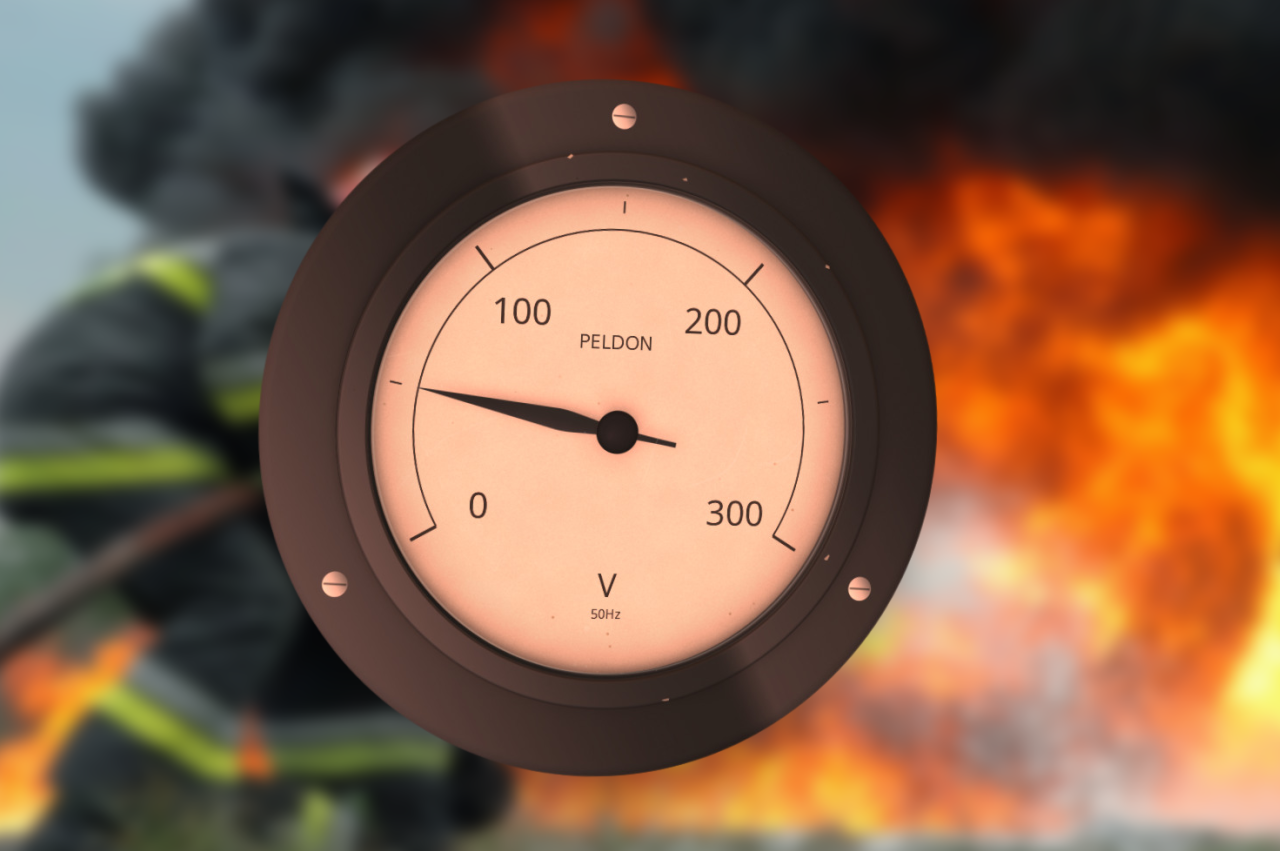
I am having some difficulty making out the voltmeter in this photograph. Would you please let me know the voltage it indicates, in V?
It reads 50 V
